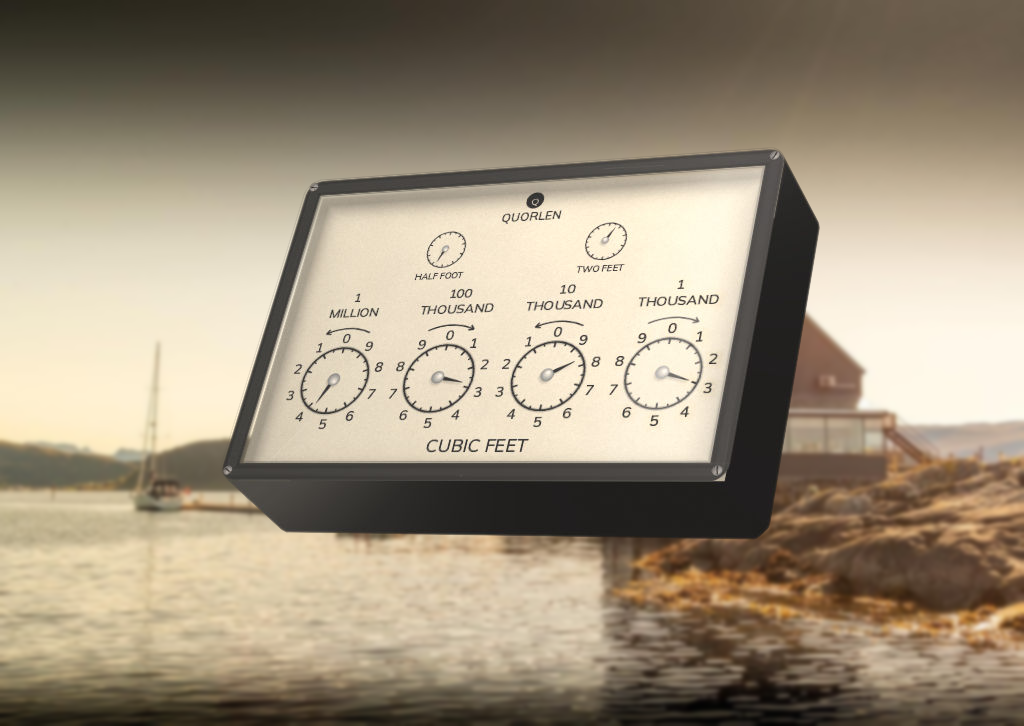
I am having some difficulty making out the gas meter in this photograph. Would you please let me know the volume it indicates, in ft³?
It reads 428300 ft³
